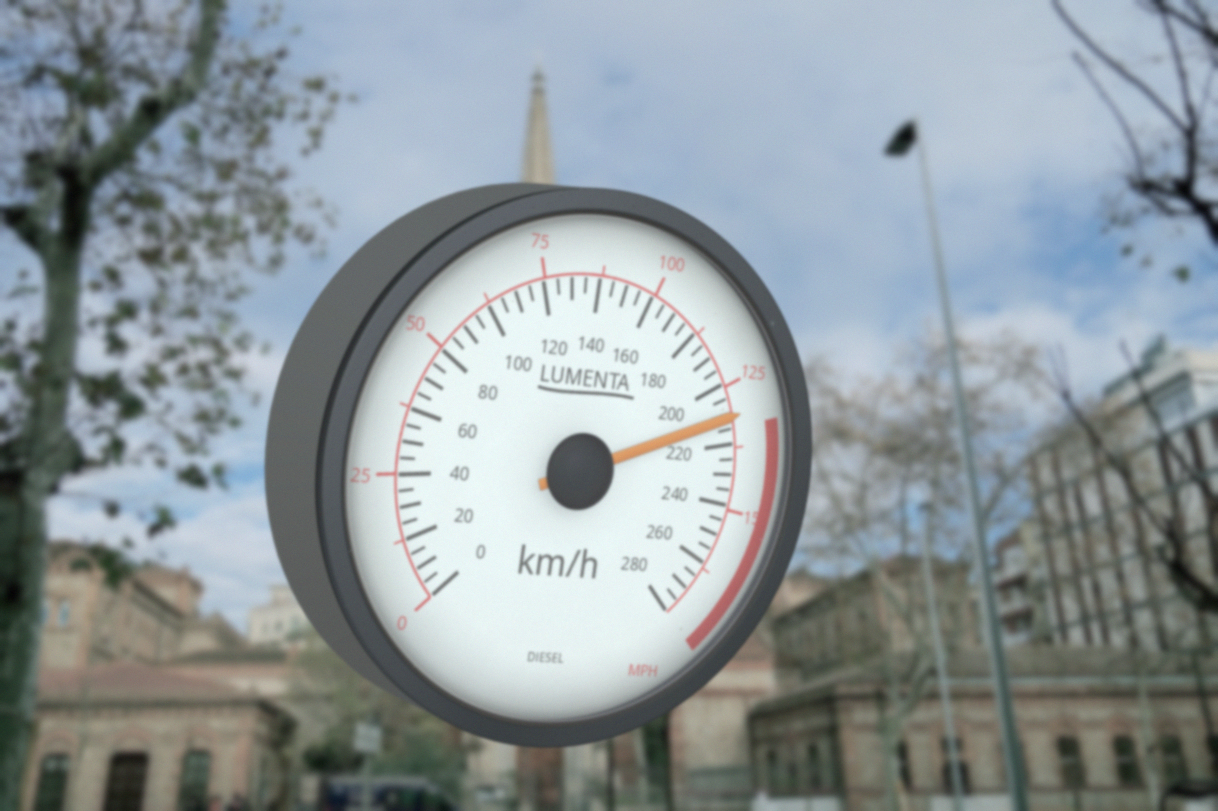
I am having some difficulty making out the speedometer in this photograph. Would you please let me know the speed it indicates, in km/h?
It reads 210 km/h
